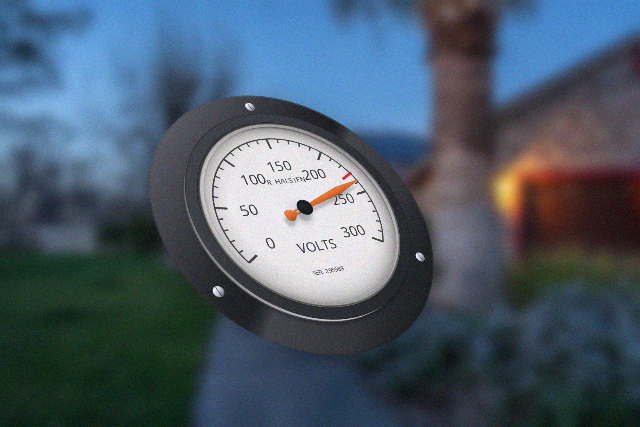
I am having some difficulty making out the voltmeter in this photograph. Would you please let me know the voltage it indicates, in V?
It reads 240 V
